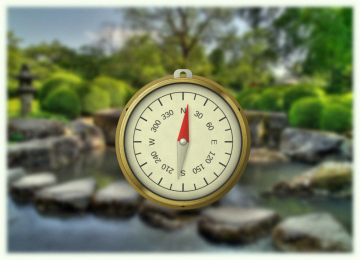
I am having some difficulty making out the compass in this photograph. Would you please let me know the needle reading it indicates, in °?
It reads 7.5 °
